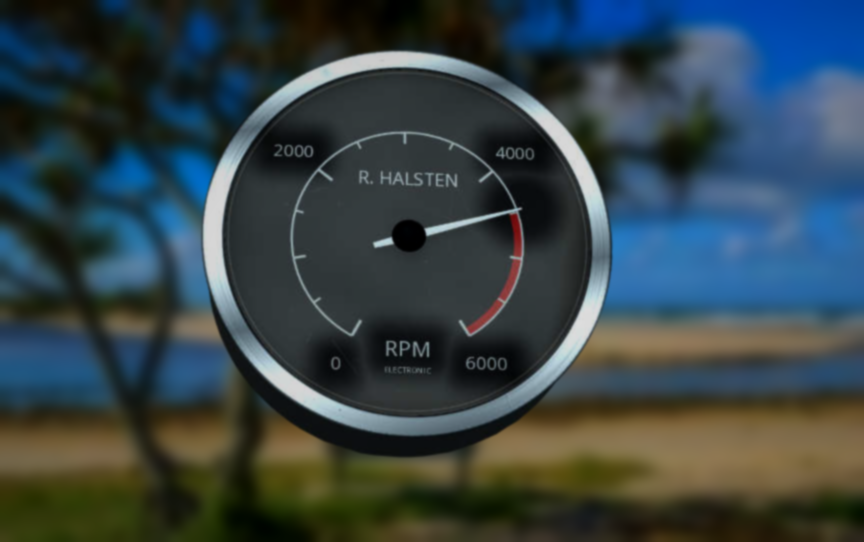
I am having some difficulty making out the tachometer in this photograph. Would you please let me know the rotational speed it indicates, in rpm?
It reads 4500 rpm
